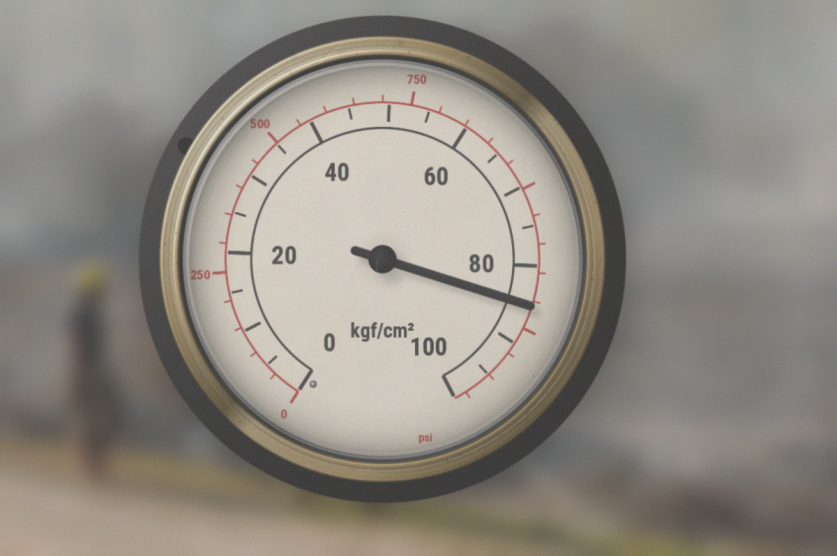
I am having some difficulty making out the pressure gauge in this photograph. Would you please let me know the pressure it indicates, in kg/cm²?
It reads 85 kg/cm²
